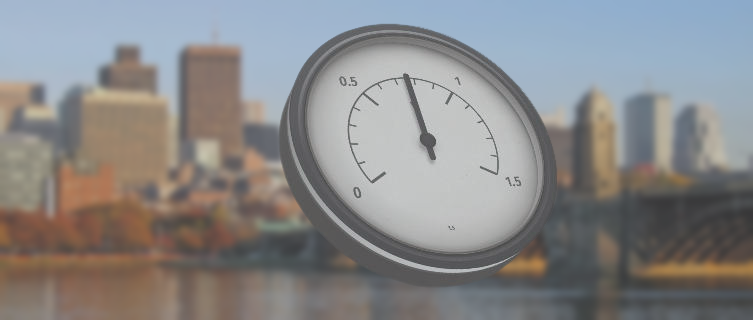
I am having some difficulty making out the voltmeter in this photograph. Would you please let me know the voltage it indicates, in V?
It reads 0.75 V
